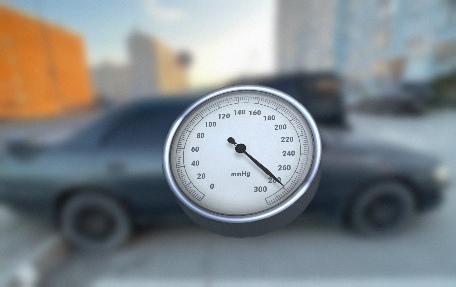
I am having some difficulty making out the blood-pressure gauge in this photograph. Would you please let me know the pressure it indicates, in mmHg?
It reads 280 mmHg
